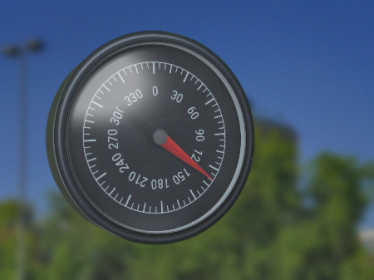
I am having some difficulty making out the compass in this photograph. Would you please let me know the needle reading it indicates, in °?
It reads 130 °
